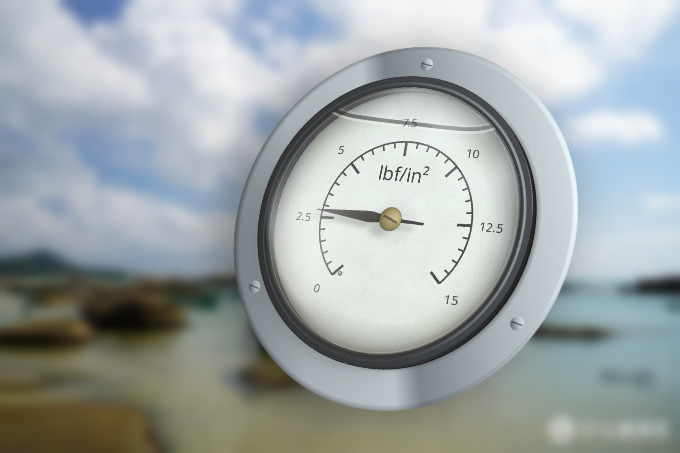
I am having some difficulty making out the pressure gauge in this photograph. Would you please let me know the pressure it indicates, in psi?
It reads 2.75 psi
